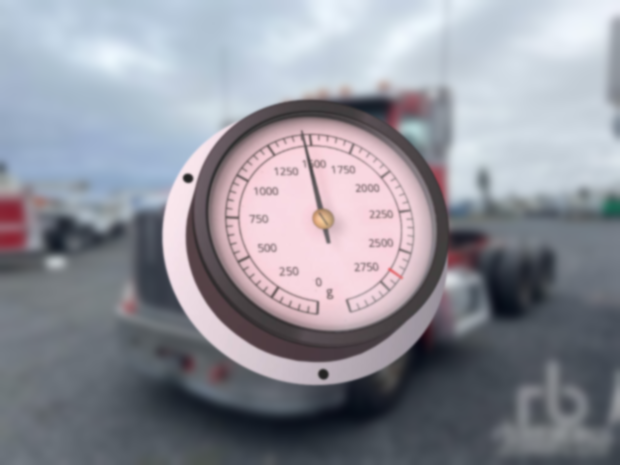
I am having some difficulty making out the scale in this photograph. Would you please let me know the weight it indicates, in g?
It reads 1450 g
